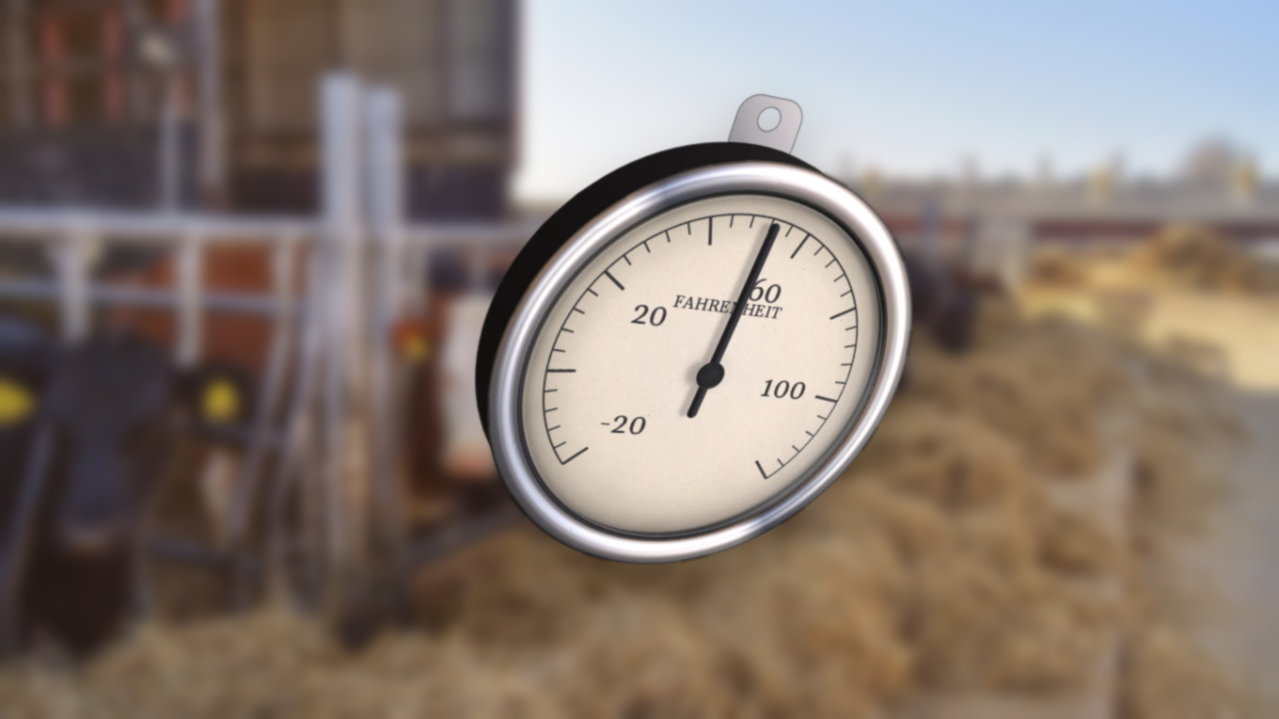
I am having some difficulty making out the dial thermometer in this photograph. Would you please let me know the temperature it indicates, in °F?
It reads 52 °F
